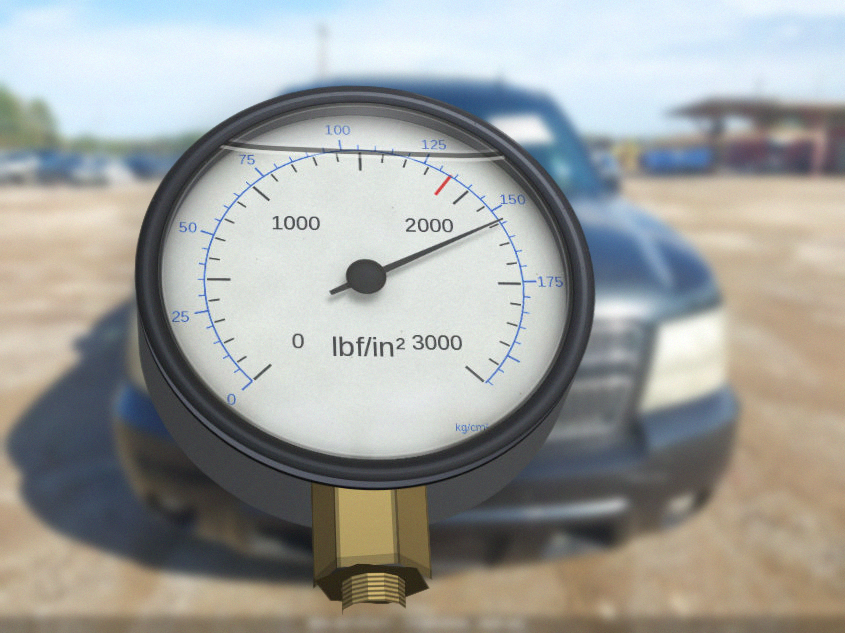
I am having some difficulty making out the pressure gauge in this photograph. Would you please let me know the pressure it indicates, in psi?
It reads 2200 psi
